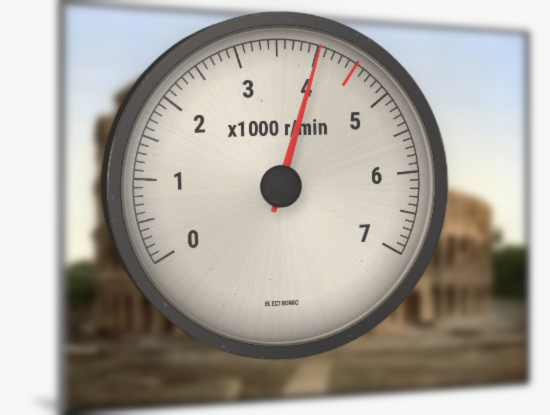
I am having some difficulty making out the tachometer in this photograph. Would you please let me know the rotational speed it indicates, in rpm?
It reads 4000 rpm
